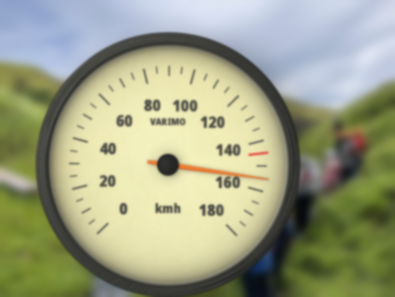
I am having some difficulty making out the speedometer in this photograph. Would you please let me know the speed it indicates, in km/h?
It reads 155 km/h
